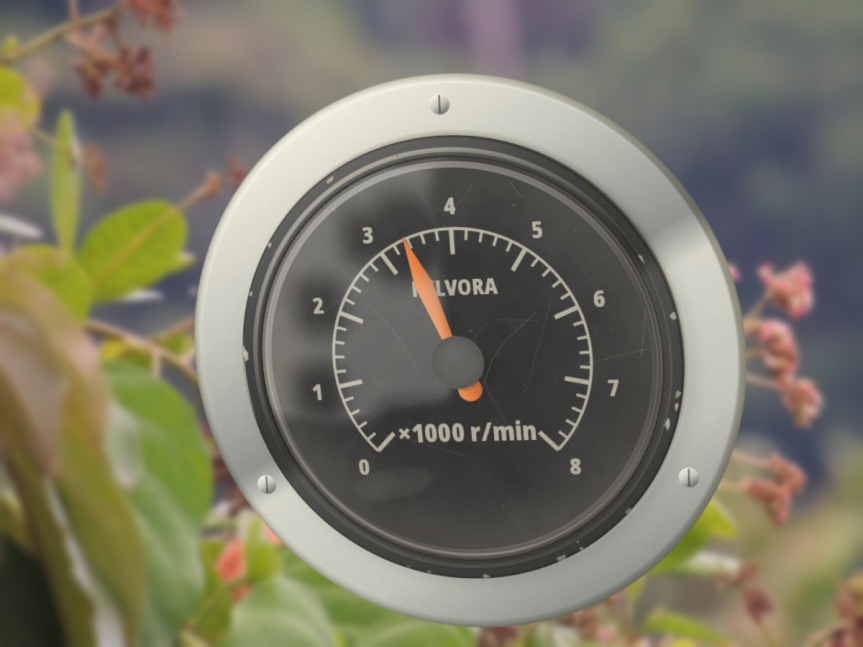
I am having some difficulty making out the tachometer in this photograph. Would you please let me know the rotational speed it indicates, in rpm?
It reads 3400 rpm
